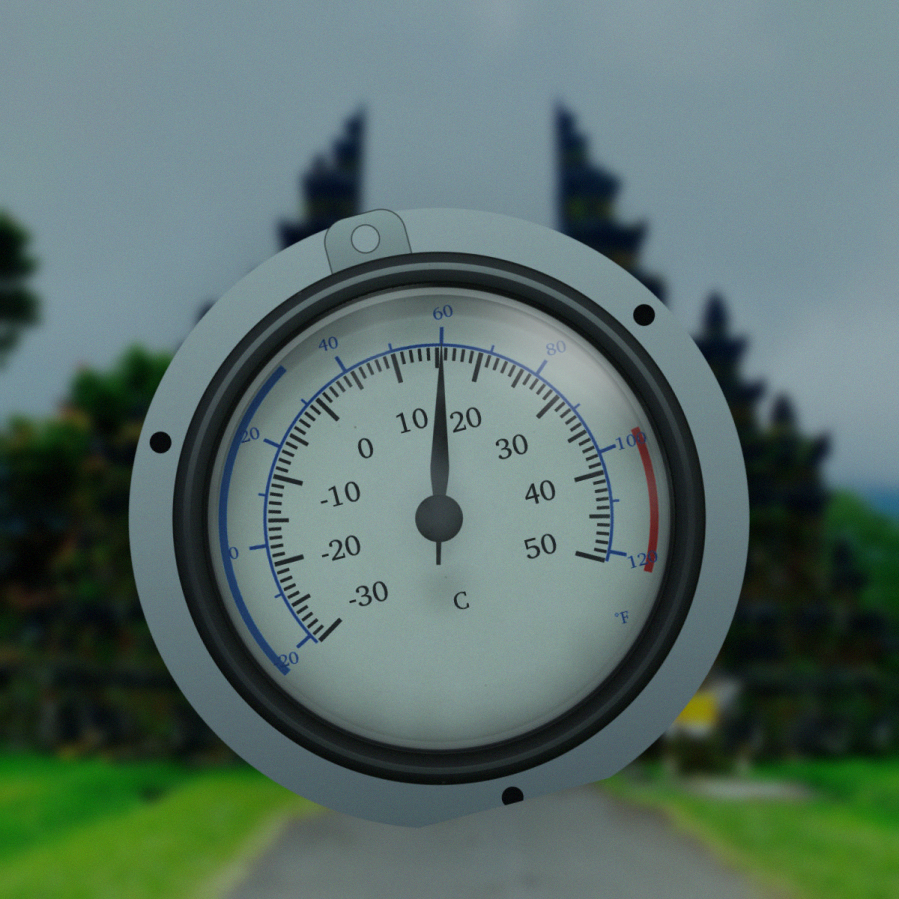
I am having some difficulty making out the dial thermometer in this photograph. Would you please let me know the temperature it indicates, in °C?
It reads 15.5 °C
